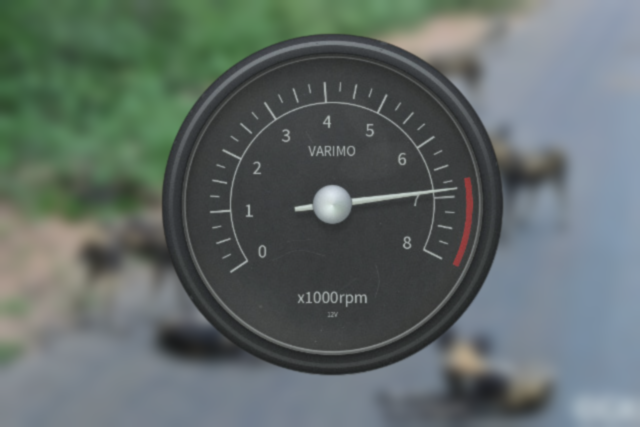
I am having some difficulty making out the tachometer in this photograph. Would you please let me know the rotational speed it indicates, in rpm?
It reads 6875 rpm
